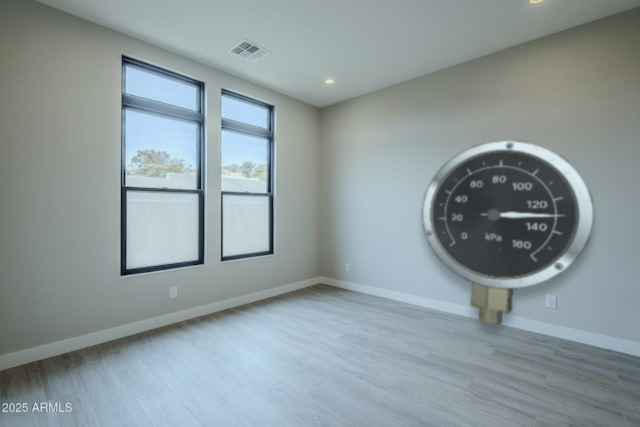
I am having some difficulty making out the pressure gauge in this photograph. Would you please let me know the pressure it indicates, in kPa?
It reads 130 kPa
